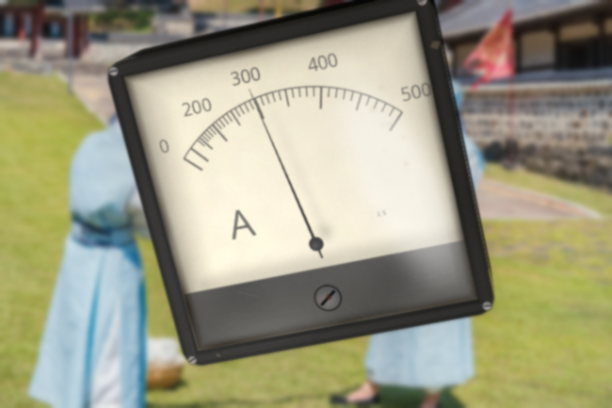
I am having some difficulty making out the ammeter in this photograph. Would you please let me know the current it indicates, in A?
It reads 300 A
